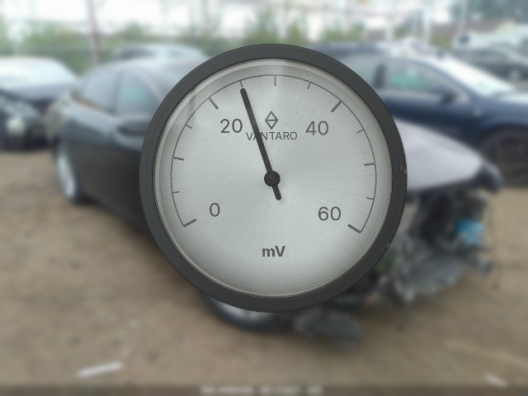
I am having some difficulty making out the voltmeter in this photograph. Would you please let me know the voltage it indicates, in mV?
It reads 25 mV
